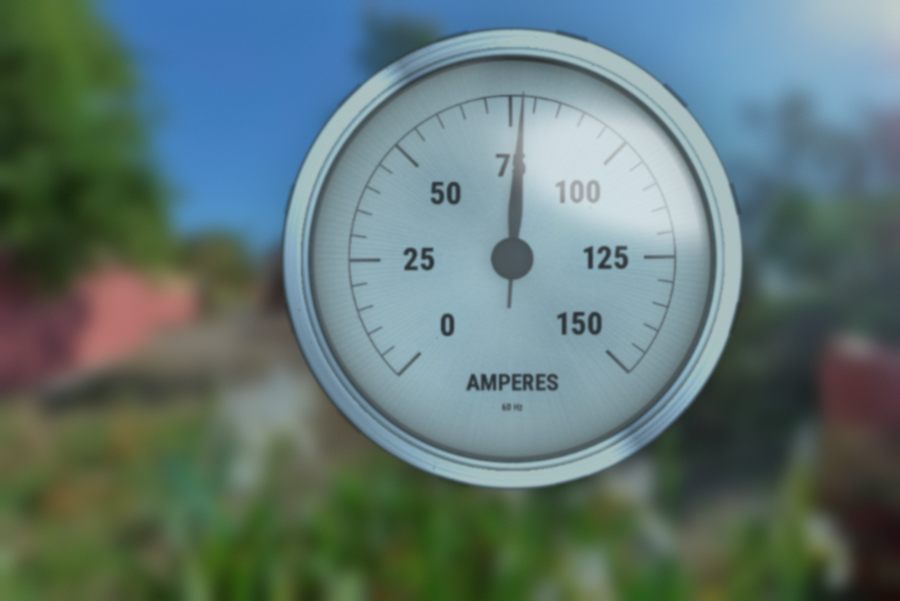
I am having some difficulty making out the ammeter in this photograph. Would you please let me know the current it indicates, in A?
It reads 77.5 A
